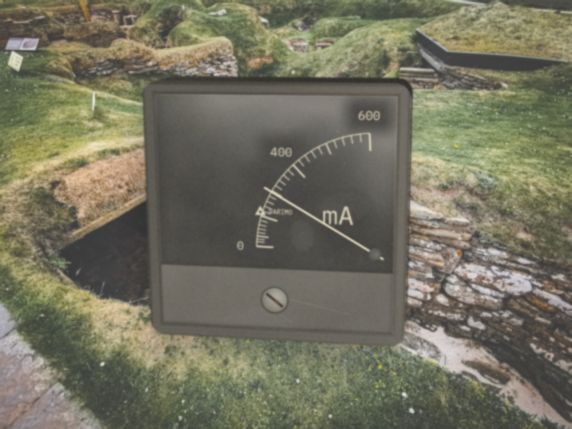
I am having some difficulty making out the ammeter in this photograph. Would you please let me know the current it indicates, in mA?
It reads 300 mA
